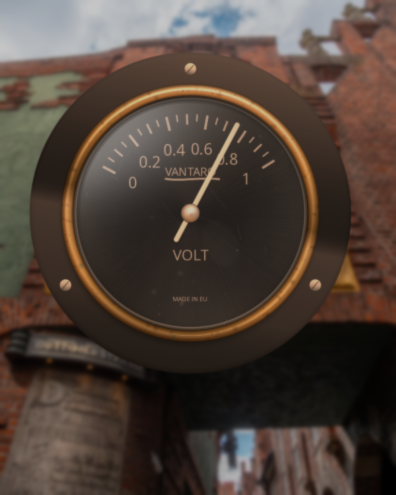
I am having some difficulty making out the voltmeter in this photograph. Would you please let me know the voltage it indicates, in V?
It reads 0.75 V
